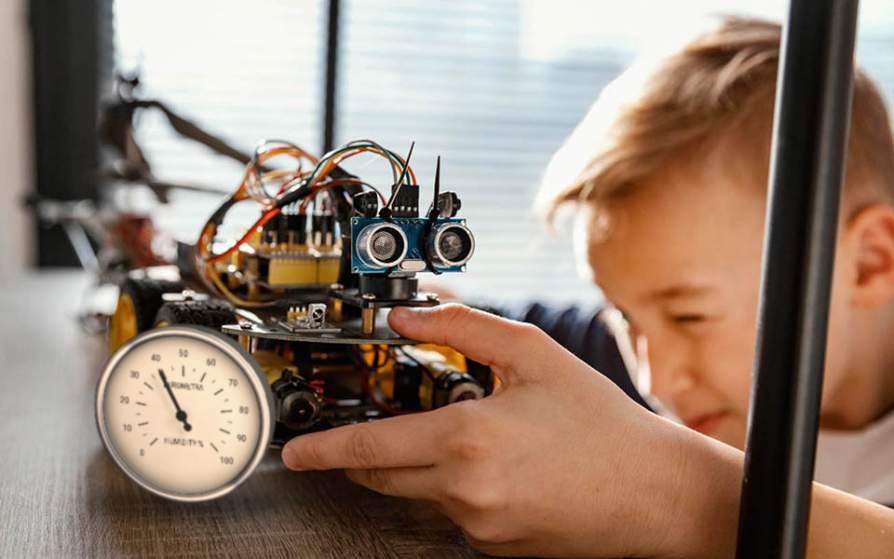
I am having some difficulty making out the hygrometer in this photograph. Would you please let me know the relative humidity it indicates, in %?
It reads 40 %
